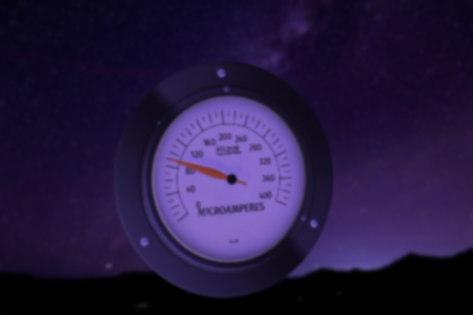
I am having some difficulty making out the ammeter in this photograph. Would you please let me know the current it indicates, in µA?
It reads 90 µA
